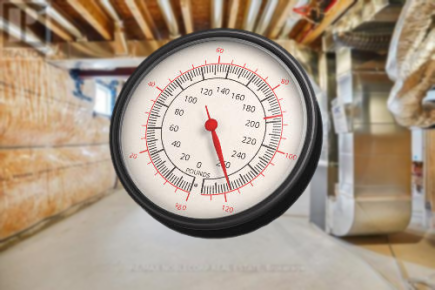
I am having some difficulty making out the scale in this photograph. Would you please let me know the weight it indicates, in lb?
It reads 260 lb
